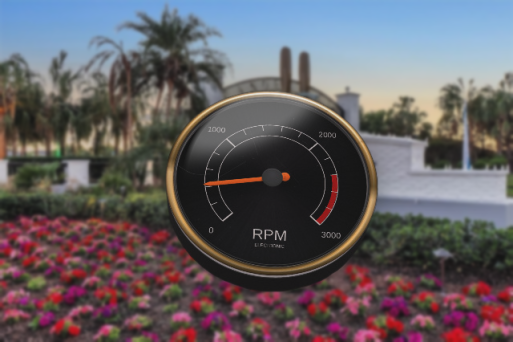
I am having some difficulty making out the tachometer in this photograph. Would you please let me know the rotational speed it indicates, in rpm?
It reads 400 rpm
